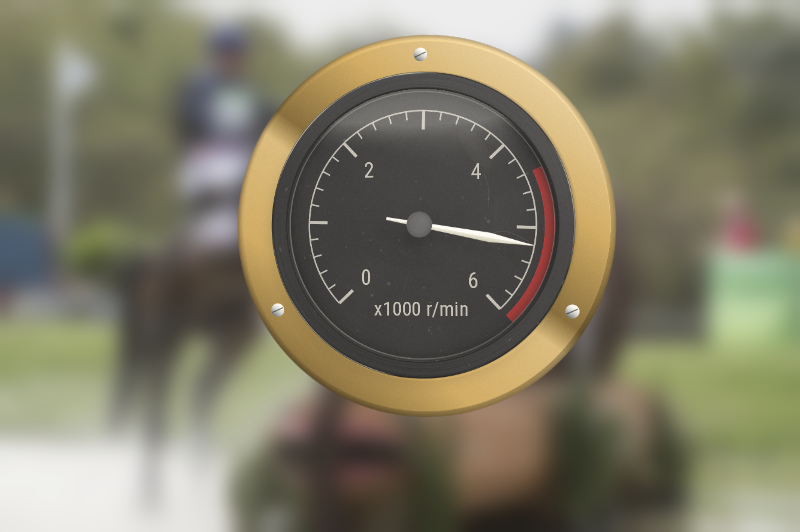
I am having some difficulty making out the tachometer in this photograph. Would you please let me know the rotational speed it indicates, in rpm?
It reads 5200 rpm
